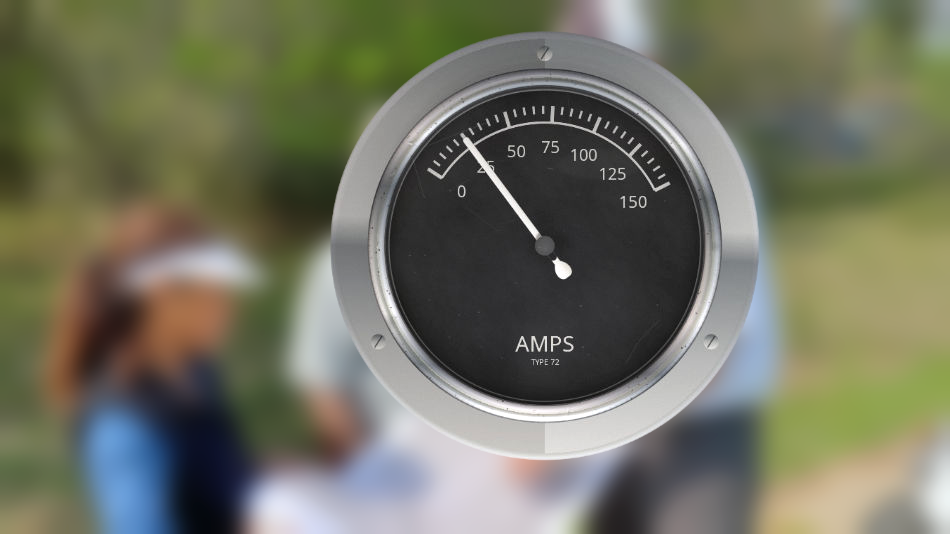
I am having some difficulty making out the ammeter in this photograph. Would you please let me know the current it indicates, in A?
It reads 25 A
